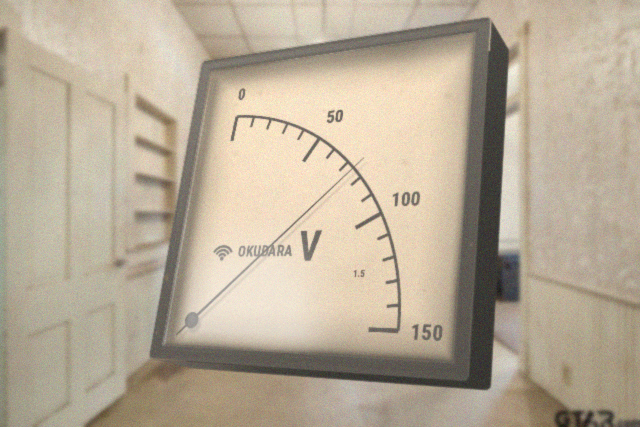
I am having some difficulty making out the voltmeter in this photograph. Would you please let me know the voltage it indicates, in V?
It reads 75 V
